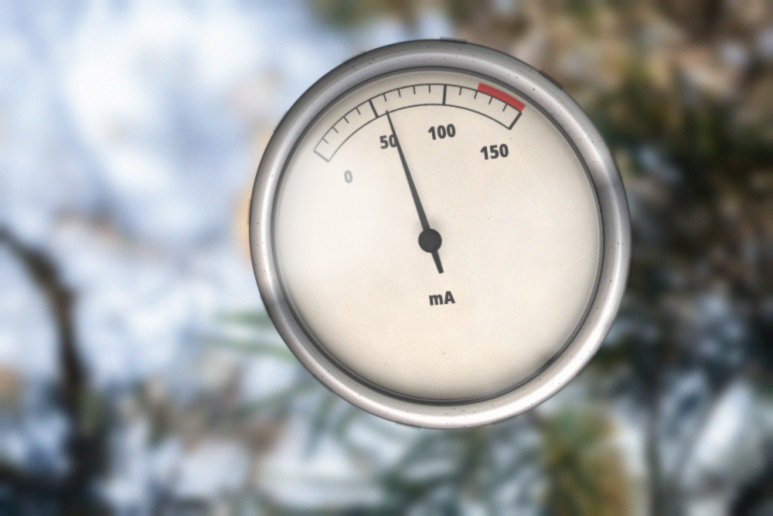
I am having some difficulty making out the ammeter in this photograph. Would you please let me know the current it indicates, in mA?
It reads 60 mA
